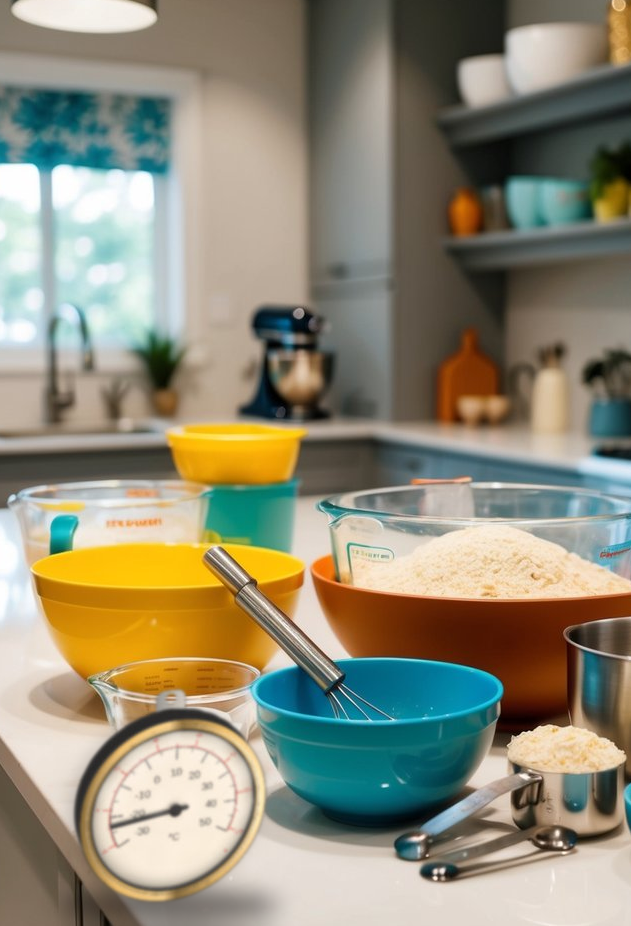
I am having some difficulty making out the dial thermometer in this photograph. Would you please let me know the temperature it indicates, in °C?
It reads -22.5 °C
